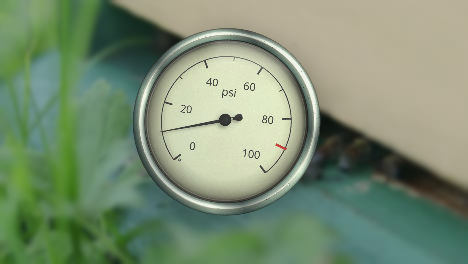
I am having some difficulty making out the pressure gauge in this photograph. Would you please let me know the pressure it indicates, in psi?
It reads 10 psi
